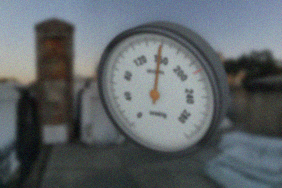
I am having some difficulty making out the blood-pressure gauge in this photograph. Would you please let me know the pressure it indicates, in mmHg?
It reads 160 mmHg
